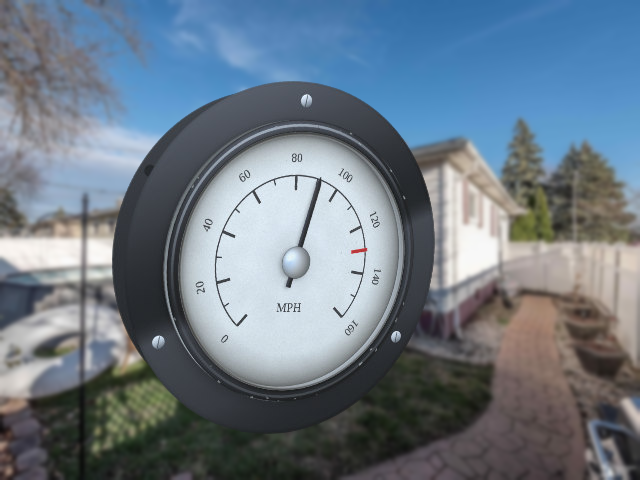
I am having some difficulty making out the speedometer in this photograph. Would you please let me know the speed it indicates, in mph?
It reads 90 mph
